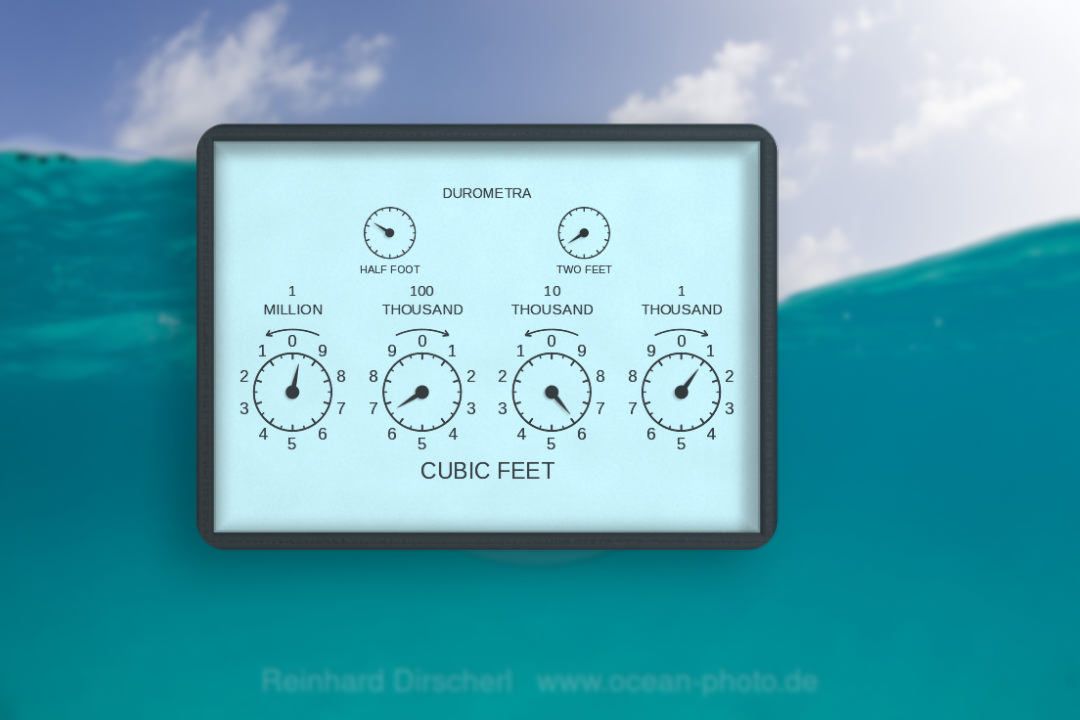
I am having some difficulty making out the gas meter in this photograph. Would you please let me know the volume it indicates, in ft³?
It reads 966100 ft³
